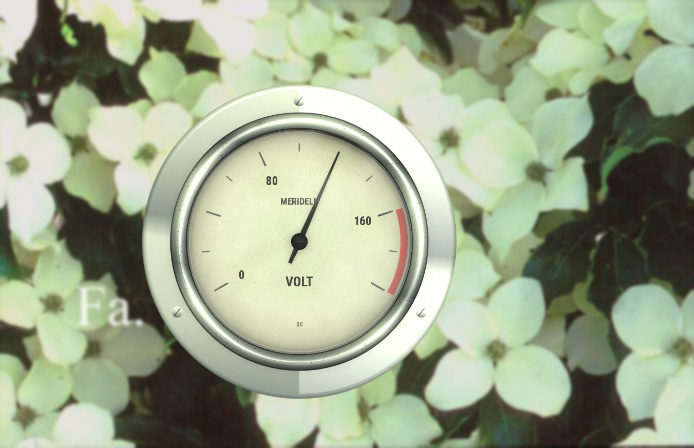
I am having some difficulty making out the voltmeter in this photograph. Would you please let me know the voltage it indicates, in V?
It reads 120 V
